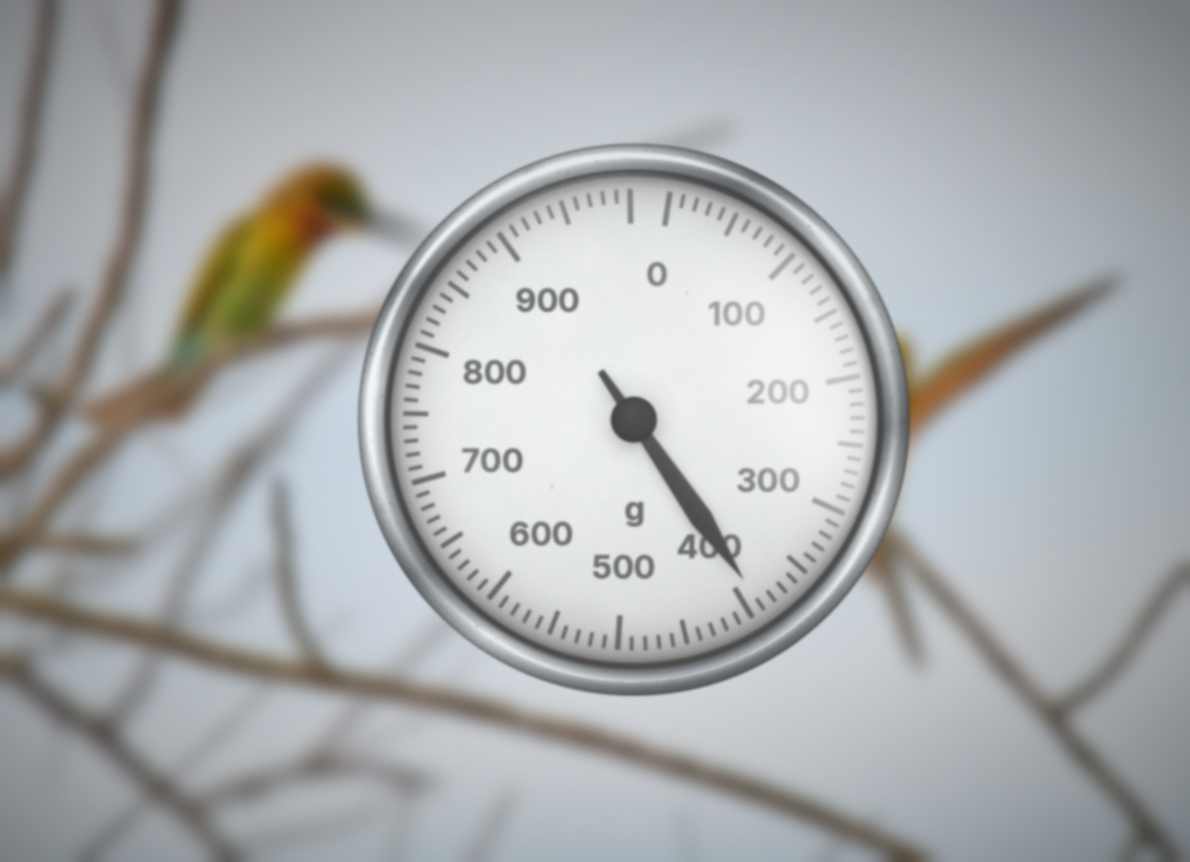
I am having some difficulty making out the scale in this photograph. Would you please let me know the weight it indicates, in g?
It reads 390 g
